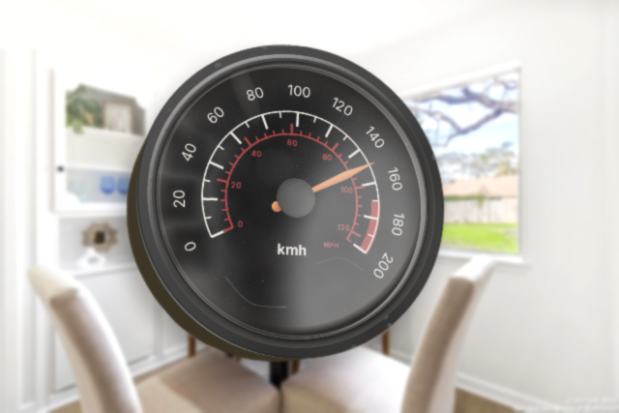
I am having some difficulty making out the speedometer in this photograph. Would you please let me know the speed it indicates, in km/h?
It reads 150 km/h
